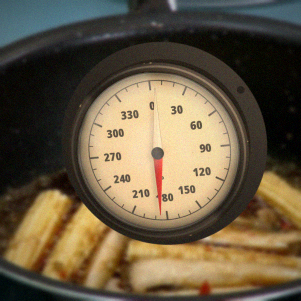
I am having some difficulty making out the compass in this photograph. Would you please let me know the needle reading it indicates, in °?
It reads 185 °
